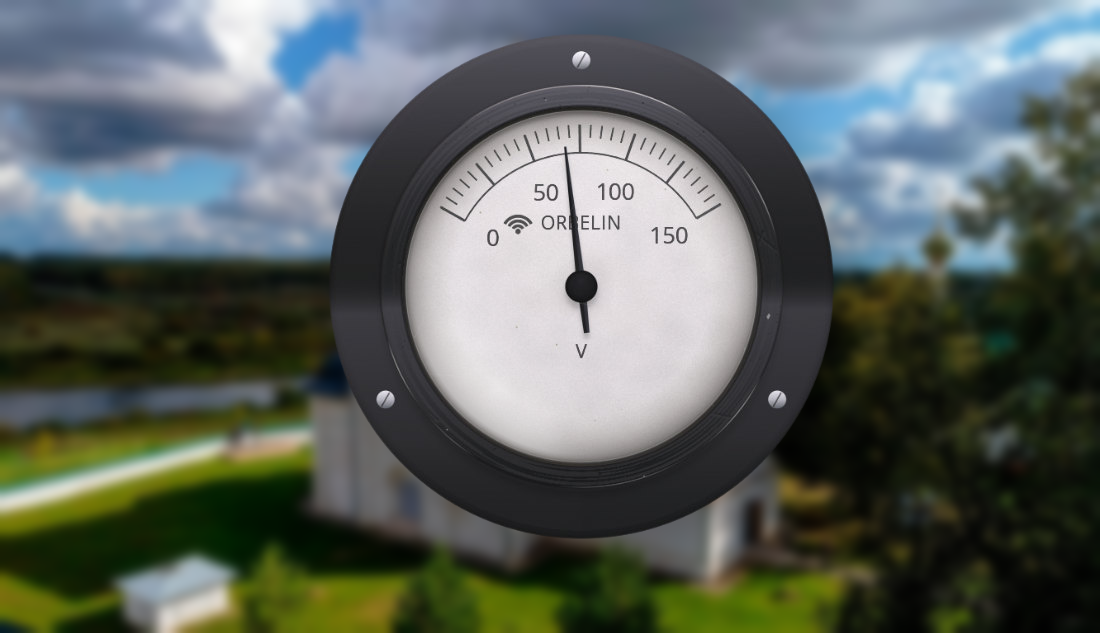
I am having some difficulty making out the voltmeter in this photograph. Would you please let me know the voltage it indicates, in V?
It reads 67.5 V
